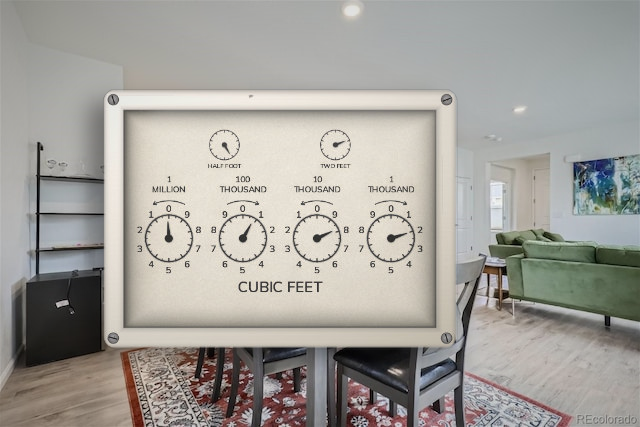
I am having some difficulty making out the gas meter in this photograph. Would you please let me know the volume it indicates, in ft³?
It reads 8200 ft³
